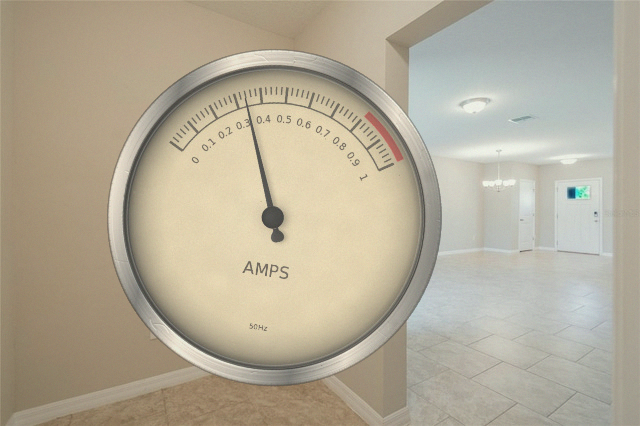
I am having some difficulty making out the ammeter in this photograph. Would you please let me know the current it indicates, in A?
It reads 0.34 A
